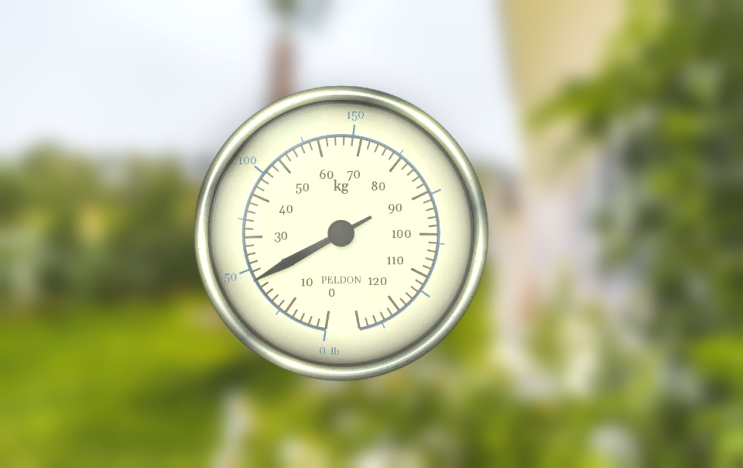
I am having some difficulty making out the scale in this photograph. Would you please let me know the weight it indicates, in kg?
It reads 20 kg
